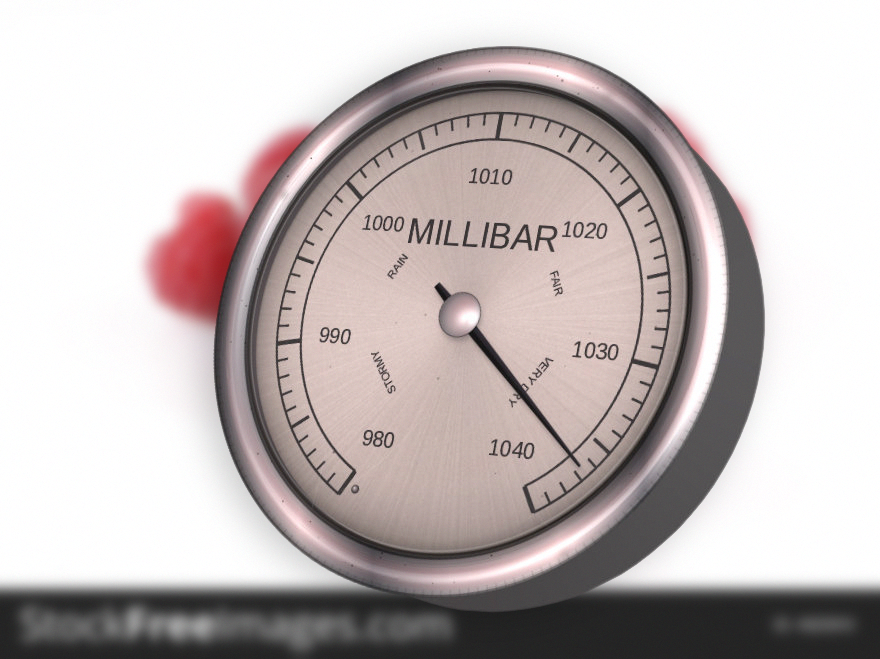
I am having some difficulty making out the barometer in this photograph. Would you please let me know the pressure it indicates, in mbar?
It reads 1036.5 mbar
